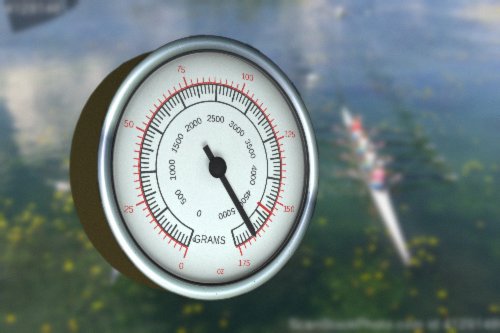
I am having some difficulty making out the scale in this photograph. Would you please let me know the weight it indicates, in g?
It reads 4750 g
